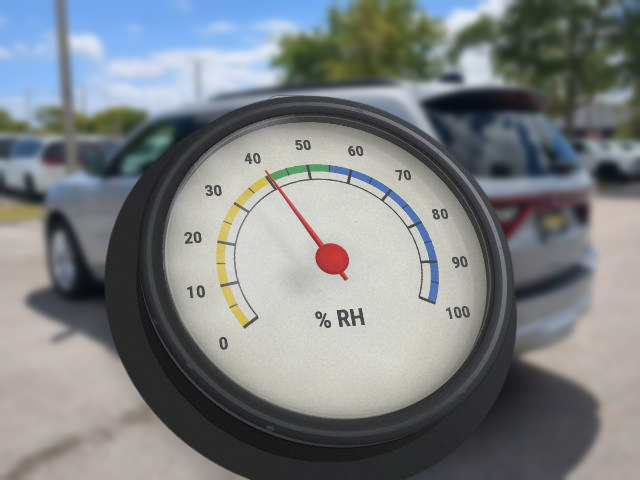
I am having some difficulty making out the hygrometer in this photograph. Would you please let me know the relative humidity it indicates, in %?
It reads 40 %
